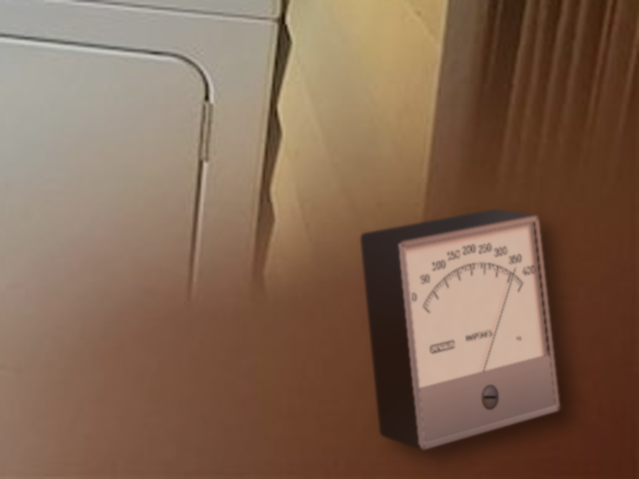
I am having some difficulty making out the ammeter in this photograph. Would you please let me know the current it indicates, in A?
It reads 350 A
